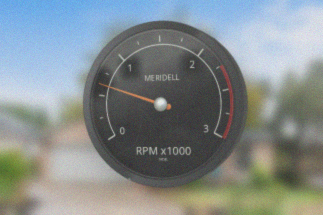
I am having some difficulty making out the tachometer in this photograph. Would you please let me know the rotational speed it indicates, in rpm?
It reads 625 rpm
